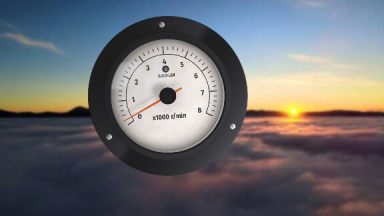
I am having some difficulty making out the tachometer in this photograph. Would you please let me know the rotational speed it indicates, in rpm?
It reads 200 rpm
